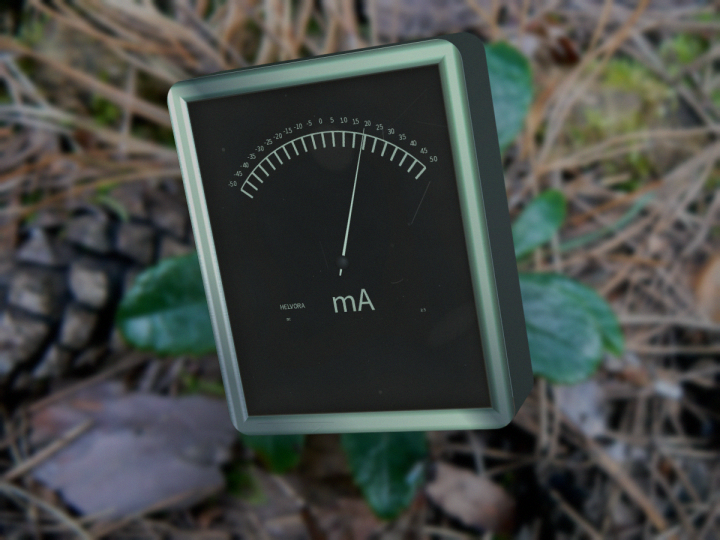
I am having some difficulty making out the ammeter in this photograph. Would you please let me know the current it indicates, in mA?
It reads 20 mA
